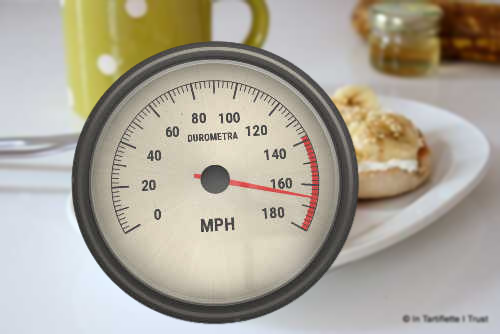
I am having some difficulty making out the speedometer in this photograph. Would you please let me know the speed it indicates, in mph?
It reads 166 mph
